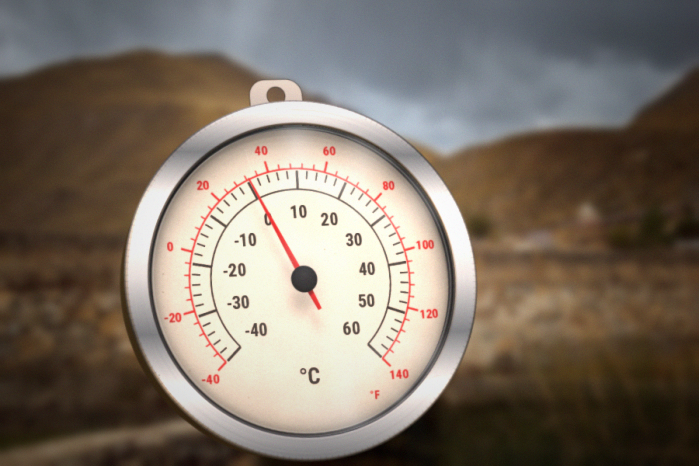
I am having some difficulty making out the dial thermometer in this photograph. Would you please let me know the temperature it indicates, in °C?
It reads 0 °C
